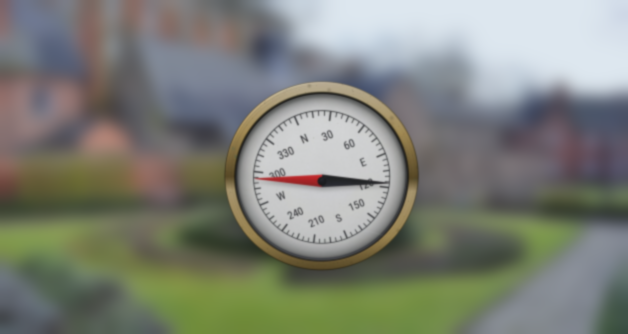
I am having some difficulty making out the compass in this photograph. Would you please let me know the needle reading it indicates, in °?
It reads 295 °
